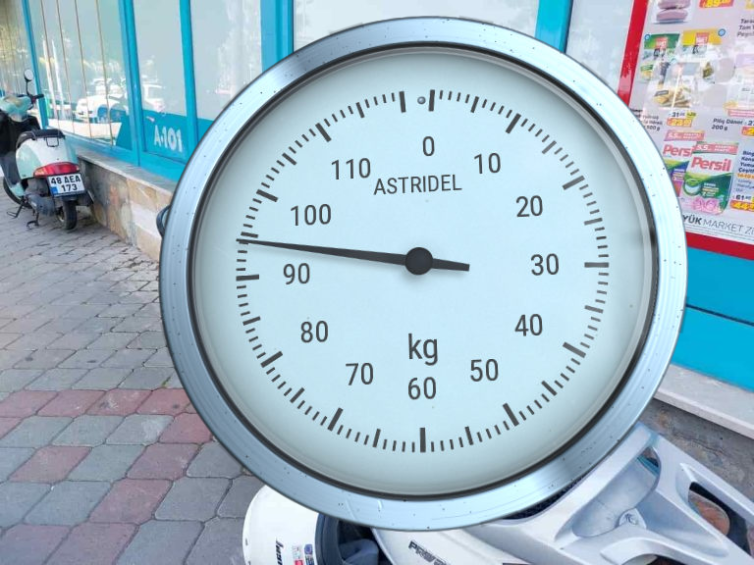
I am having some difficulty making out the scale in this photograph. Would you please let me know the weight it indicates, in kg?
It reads 94 kg
